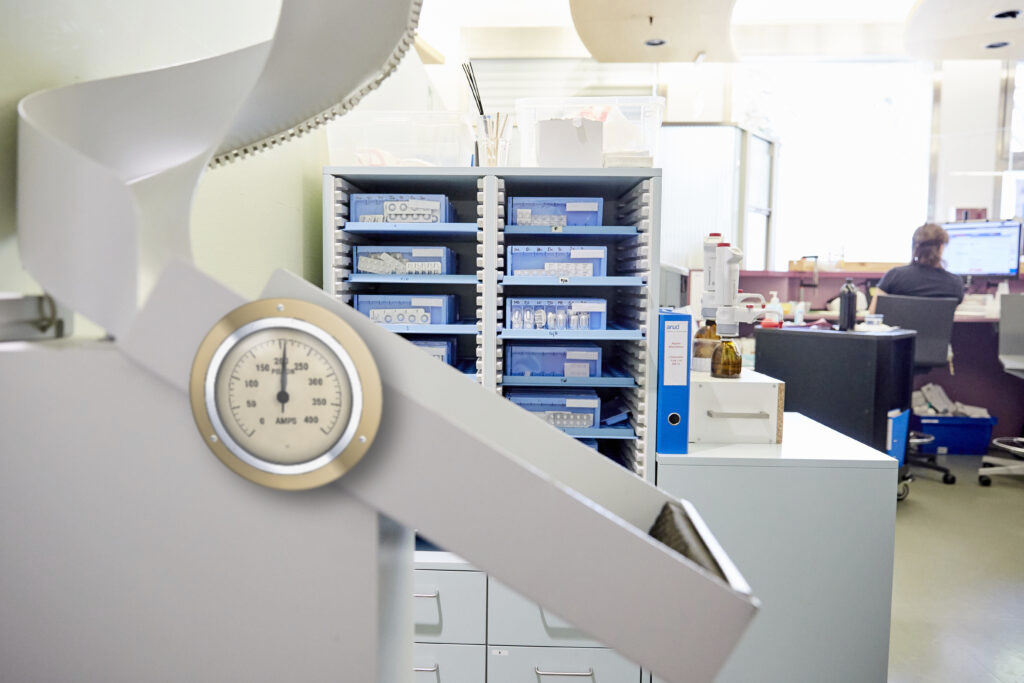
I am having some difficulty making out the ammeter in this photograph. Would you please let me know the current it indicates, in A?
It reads 210 A
